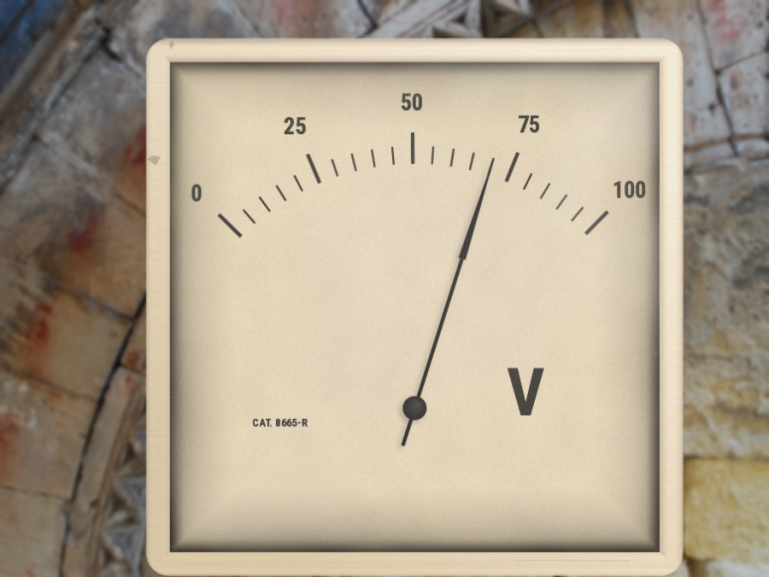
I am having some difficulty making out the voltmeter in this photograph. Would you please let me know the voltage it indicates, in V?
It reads 70 V
